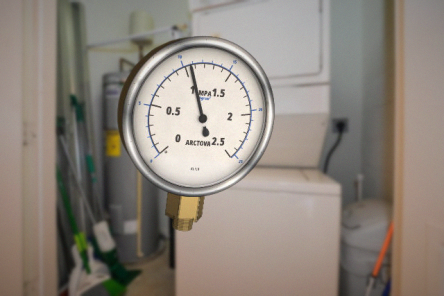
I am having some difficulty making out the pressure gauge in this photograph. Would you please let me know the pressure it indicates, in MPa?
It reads 1.05 MPa
